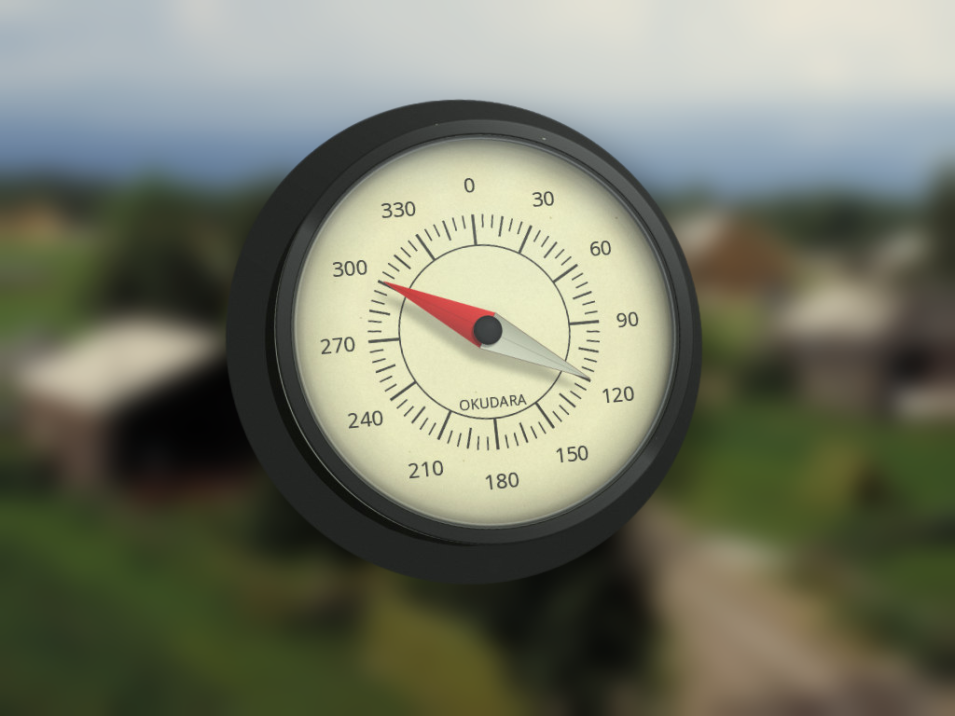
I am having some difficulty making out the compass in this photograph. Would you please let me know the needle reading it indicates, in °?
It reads 300 °
